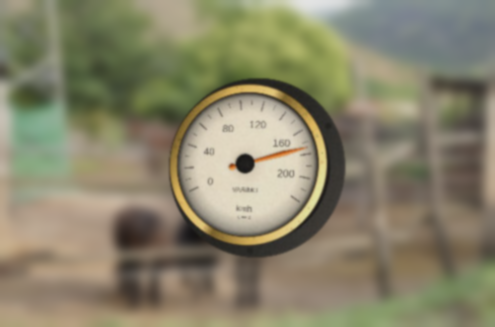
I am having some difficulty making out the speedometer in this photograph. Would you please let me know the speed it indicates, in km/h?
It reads 175 km/h
